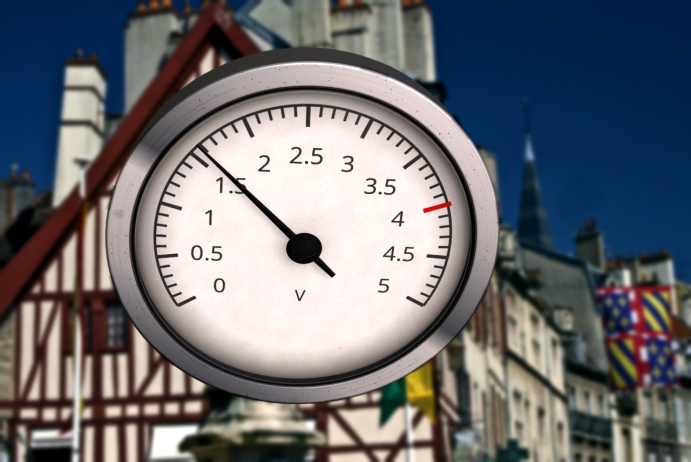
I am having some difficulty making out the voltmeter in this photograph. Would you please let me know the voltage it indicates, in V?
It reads 1.6 V
